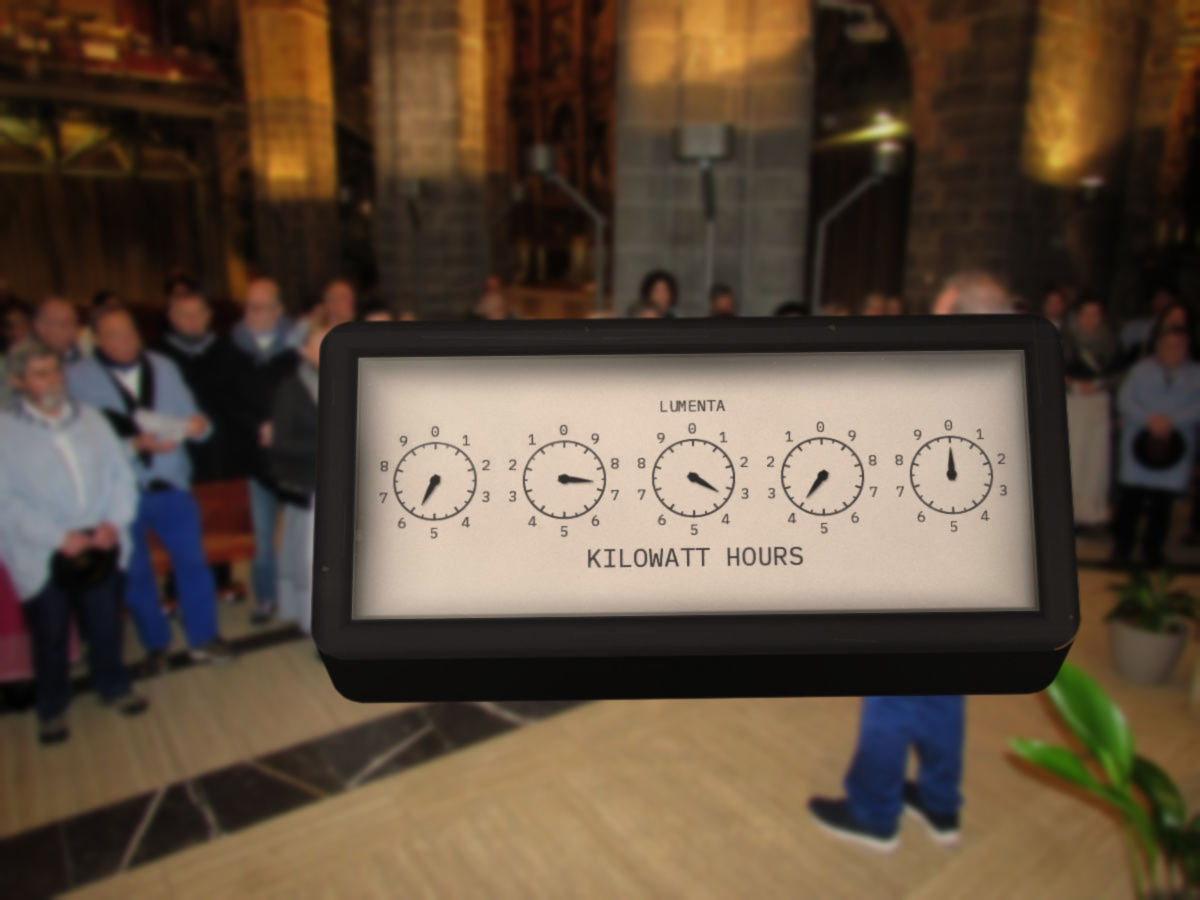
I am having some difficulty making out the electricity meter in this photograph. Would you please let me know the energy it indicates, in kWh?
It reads 57340 kWh
